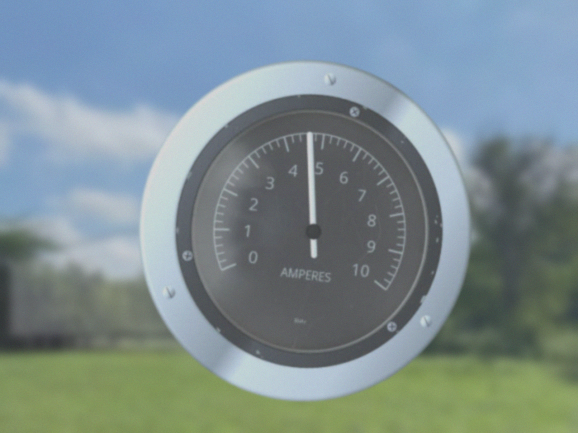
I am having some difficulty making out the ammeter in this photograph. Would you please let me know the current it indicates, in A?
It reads 4.6 A
